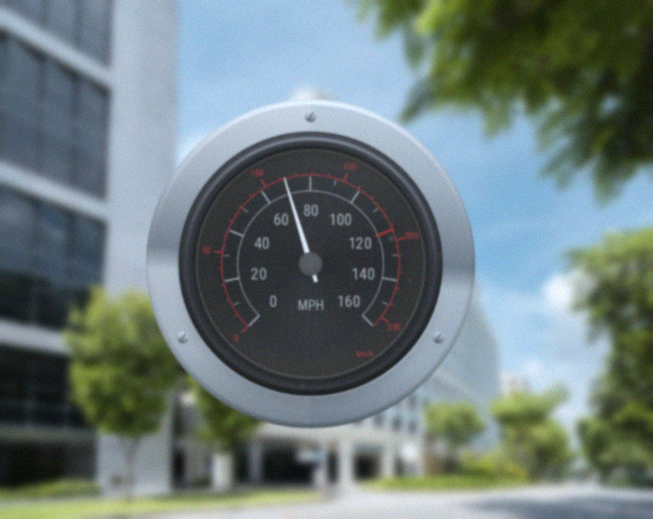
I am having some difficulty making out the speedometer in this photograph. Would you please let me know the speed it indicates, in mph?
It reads 70 mph
